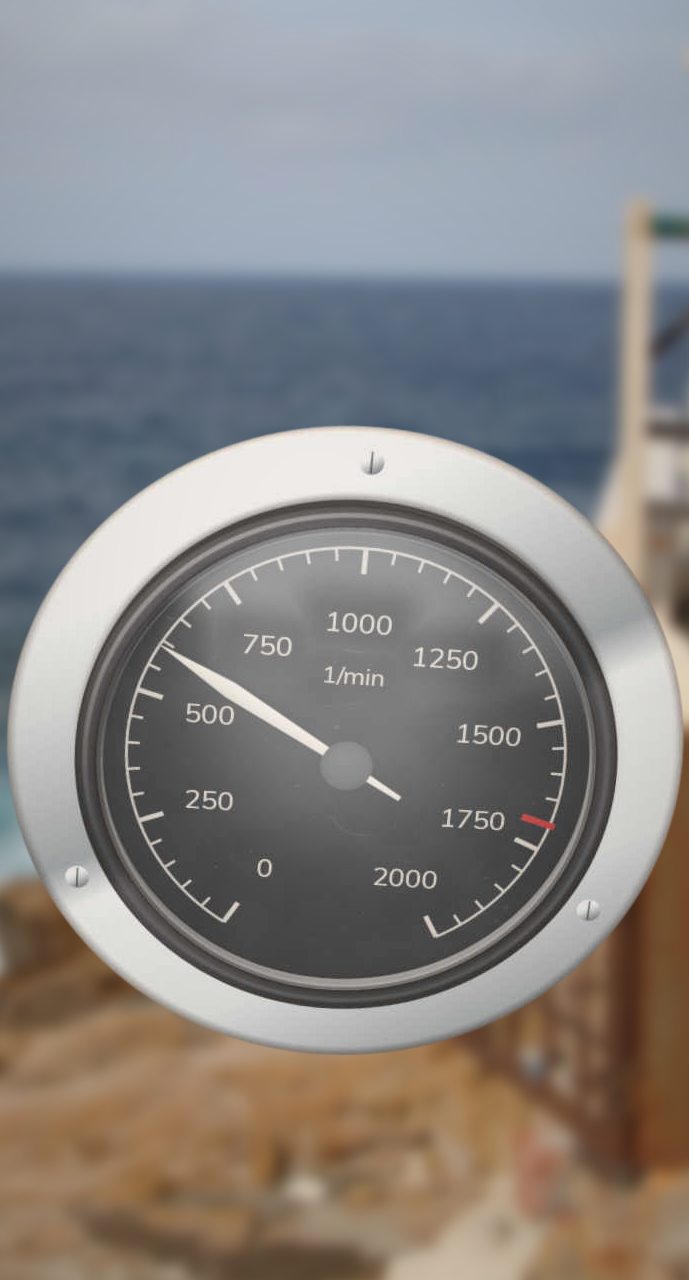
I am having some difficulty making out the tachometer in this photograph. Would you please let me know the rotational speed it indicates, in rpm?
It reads 600 rpm
